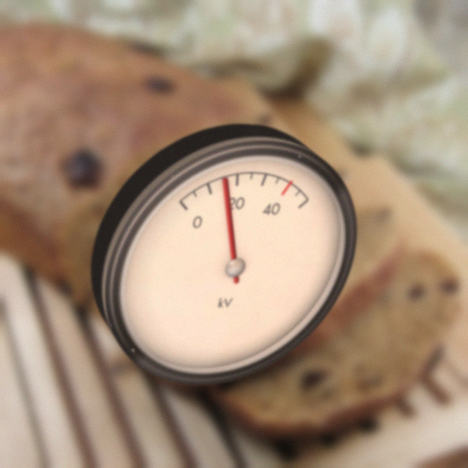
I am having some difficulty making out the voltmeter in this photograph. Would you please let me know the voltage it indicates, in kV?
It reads 15 kV
